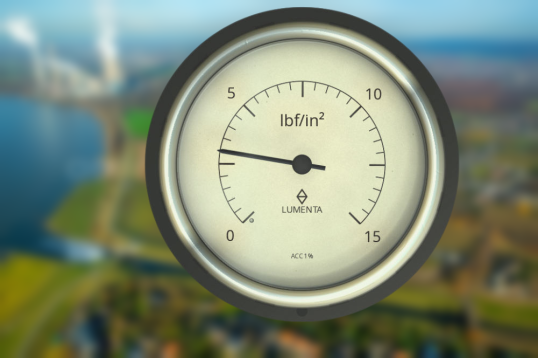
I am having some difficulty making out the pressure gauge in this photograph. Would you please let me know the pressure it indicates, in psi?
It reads 3 psi
